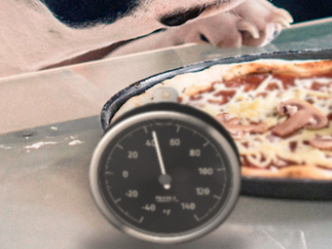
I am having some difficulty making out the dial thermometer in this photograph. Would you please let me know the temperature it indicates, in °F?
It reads 45 °F
